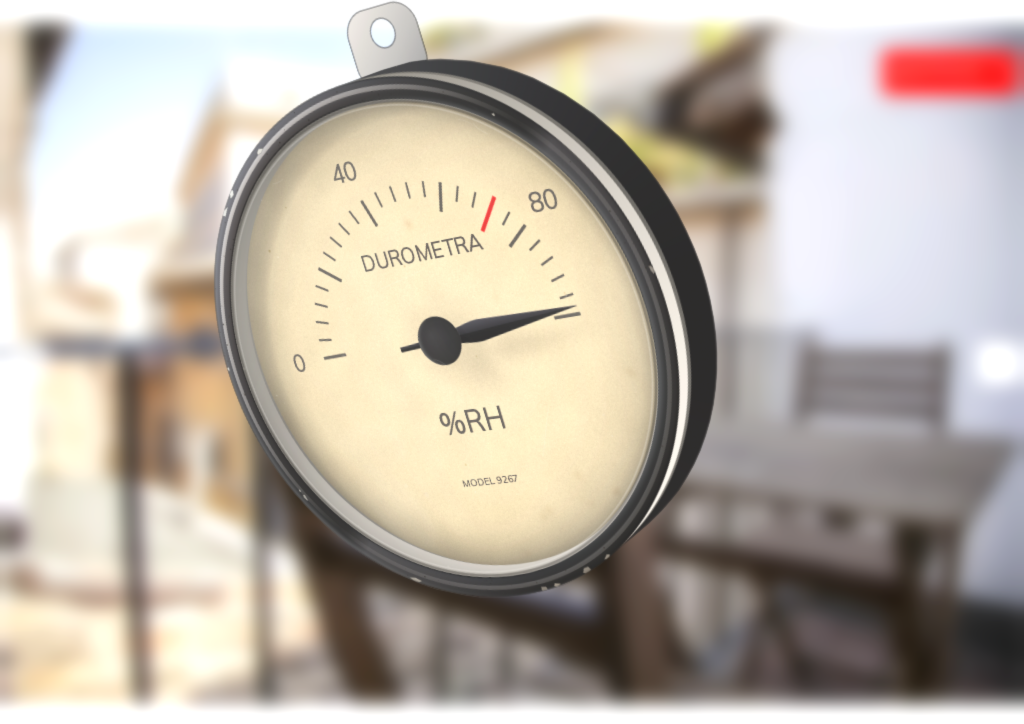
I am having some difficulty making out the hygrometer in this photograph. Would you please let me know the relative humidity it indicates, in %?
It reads 98 %
